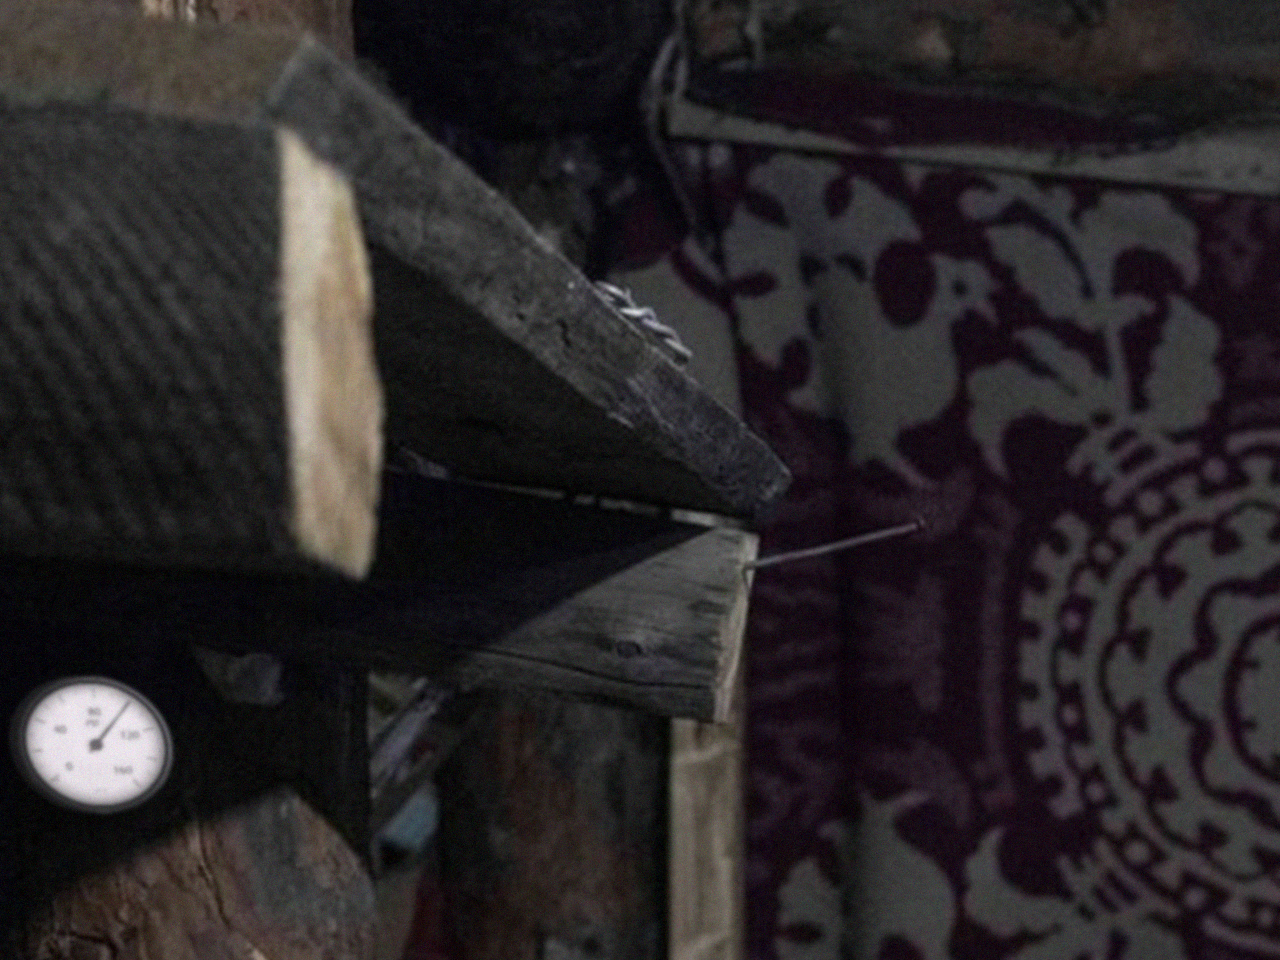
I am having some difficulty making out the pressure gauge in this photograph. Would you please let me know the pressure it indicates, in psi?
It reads 100 psi
